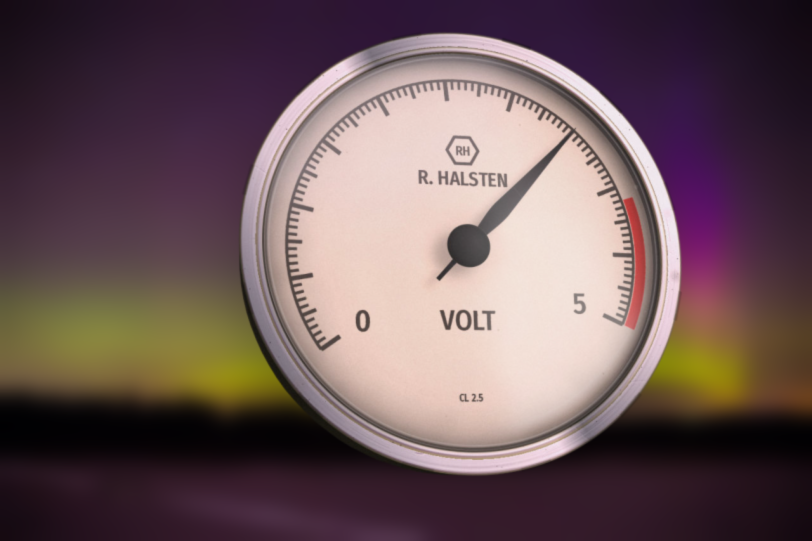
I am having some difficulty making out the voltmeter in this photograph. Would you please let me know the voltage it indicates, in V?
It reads 3.5 V
